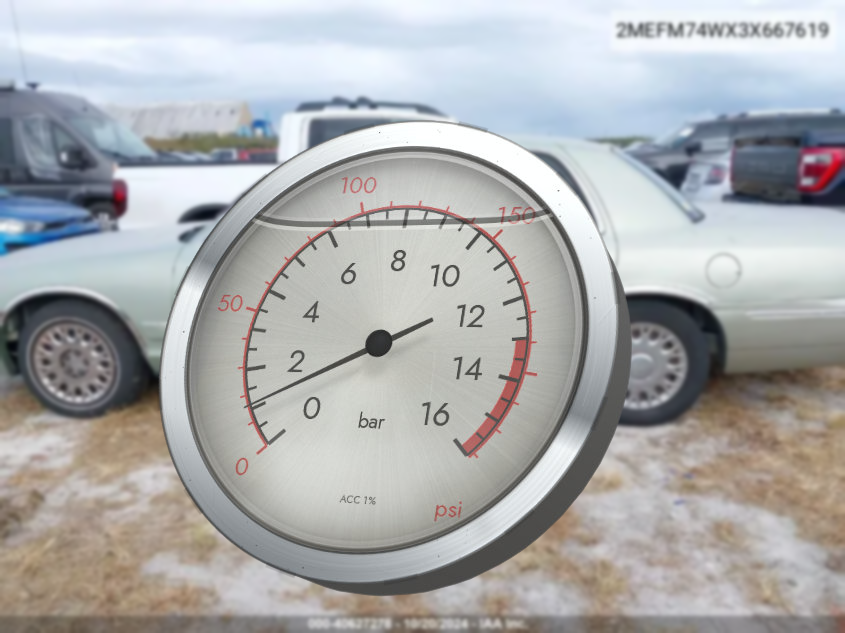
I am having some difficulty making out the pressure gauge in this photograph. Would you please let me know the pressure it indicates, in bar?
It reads 1 bar
